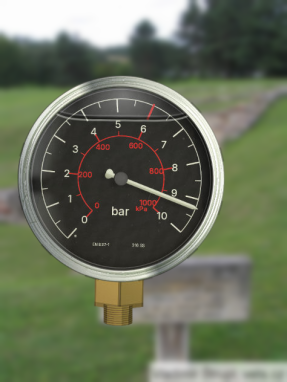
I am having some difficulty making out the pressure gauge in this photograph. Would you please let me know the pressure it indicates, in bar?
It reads 9.25 bar
